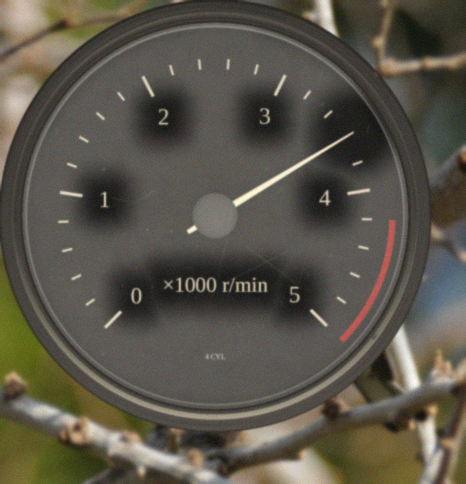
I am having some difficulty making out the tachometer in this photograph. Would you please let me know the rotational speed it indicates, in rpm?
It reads 3600 rpm
